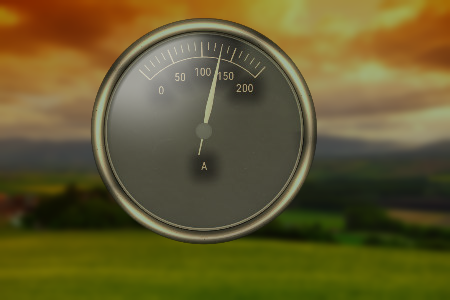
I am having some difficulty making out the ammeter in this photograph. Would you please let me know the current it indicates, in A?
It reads 130 A
